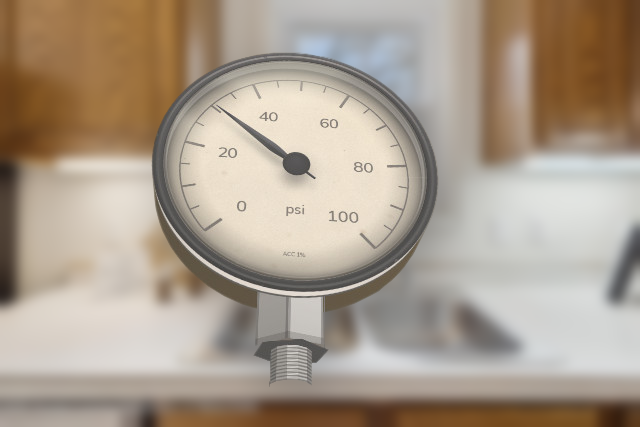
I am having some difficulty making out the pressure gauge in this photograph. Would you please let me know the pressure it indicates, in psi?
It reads 30 psi
